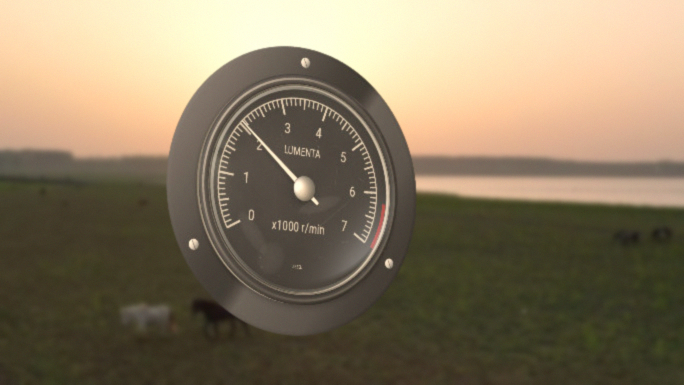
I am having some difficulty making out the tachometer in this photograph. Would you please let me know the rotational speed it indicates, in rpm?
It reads 2000 rpm
